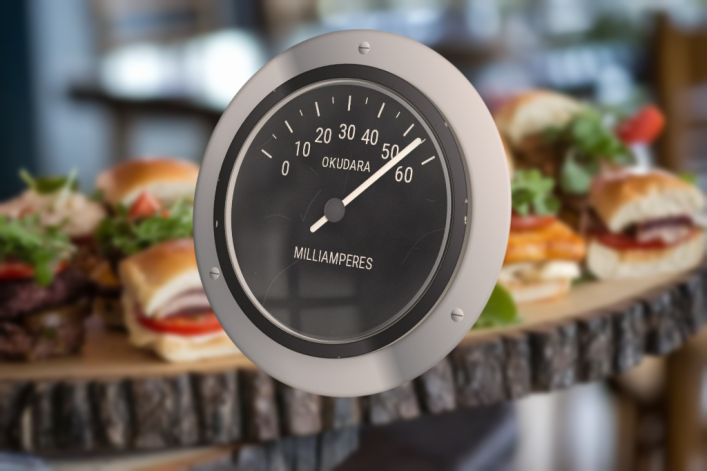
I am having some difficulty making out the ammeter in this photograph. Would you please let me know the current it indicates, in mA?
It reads 55 mA
